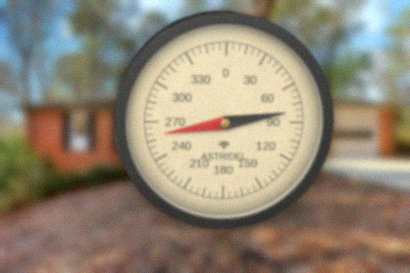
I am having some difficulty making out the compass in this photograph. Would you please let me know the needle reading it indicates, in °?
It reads 260 °
